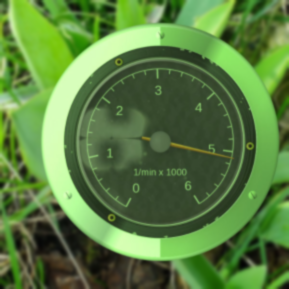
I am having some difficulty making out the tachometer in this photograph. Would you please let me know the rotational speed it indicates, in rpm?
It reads 5100 rpm
